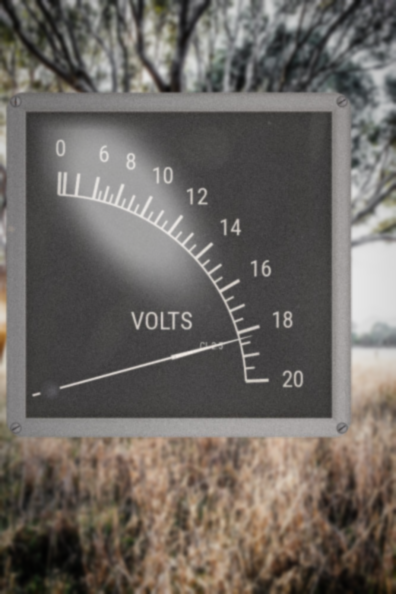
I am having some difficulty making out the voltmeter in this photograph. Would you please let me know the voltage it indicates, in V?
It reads 18.25 V
